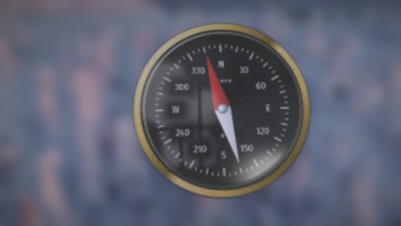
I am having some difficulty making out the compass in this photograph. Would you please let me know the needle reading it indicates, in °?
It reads 345 °
